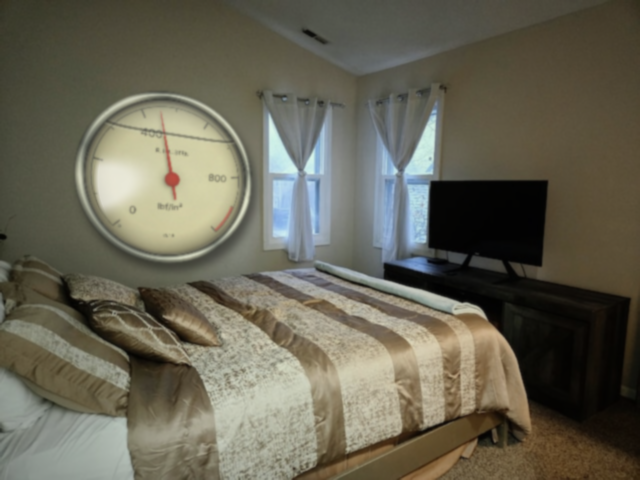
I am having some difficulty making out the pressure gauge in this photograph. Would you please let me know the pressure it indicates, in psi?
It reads 450 psi
